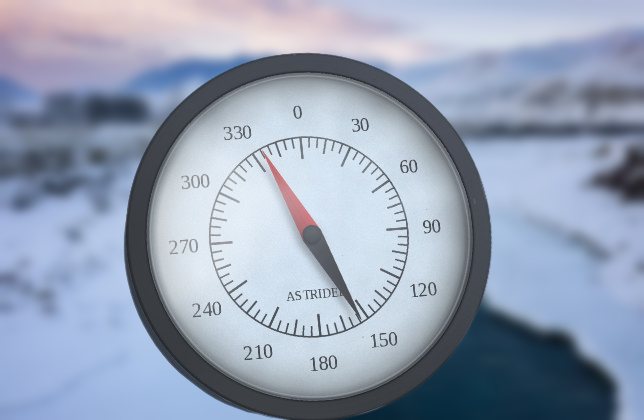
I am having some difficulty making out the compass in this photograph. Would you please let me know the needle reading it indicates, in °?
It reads 335 °
